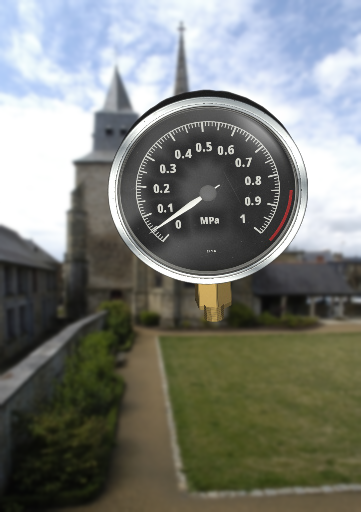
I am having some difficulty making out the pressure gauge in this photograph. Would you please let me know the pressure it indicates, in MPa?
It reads 0.05 MPa
